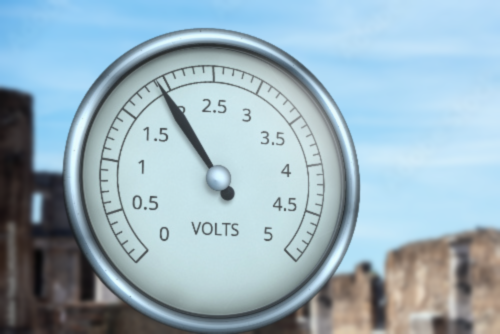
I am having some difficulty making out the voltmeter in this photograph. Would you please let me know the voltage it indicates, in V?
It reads 1.9 V
